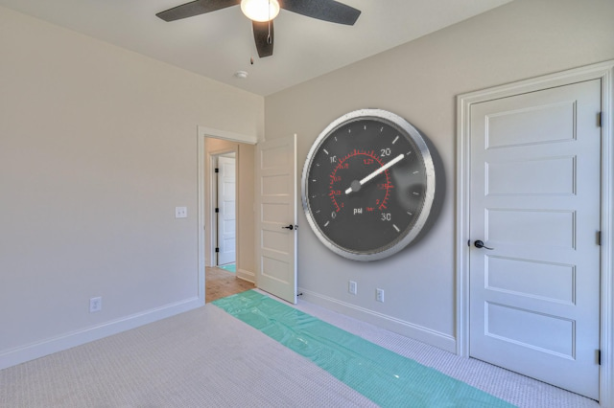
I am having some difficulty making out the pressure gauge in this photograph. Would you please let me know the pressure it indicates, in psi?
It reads 22 psi
